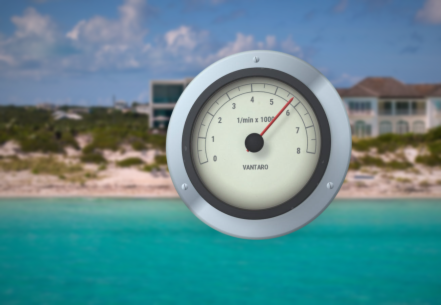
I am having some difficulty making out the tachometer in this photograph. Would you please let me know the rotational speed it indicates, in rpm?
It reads 5750 rpm
